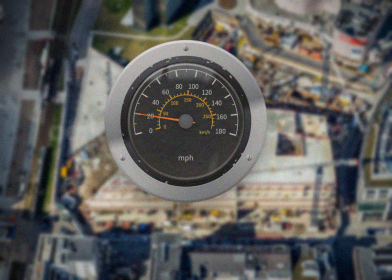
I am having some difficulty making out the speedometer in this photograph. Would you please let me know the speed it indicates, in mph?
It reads 20 mph
